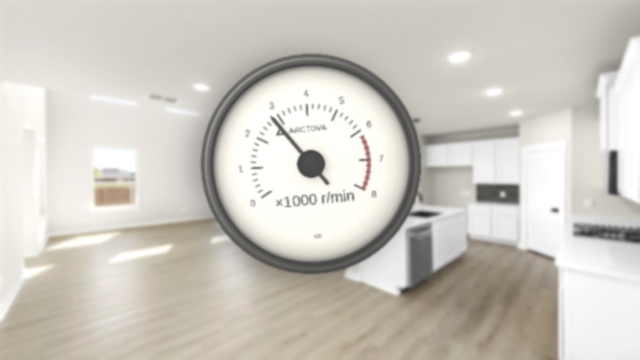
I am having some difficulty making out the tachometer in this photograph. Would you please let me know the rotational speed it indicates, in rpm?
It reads 2800 rpm
